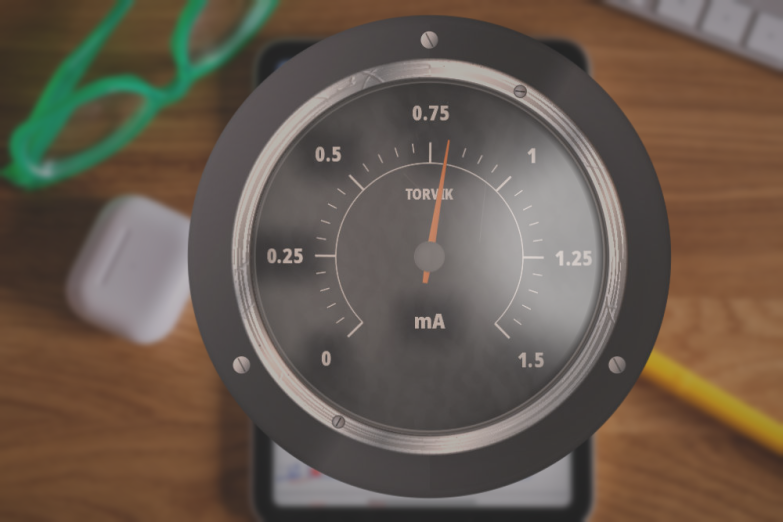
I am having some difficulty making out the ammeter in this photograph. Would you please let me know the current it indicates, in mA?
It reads 0.8 mA
